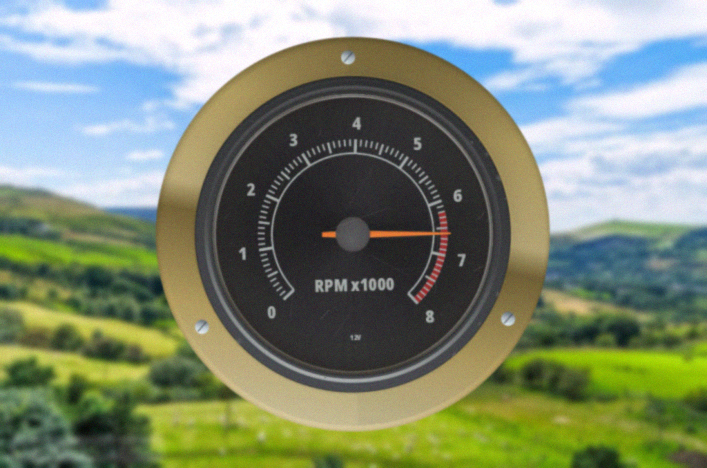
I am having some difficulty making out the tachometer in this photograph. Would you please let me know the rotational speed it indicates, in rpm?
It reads 6600 rpm
